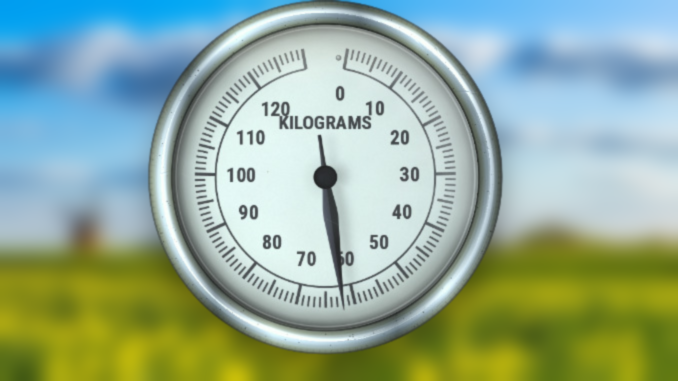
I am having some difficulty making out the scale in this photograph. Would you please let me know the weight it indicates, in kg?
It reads 62 kg
